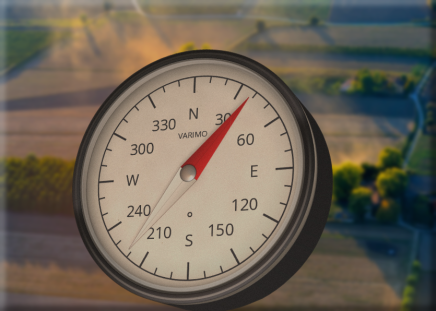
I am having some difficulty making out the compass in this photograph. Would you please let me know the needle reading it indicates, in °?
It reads 40 °
